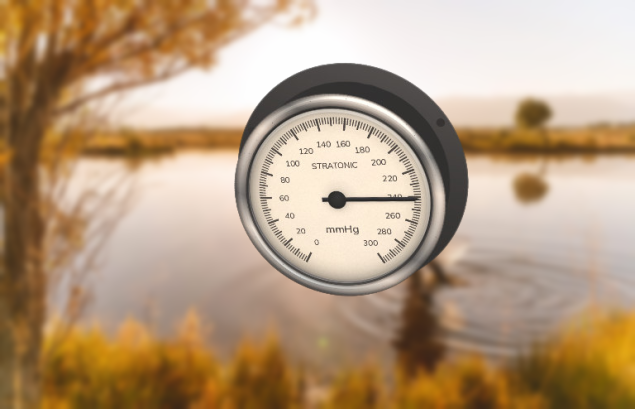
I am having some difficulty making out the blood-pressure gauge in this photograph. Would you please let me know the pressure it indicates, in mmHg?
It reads 240 mmHg
